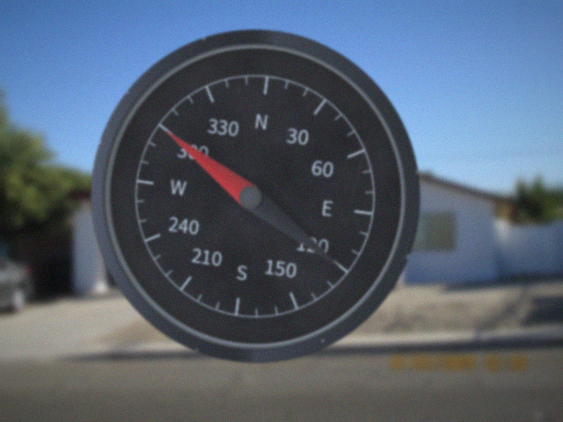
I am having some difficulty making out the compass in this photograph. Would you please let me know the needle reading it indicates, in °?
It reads 300 °
